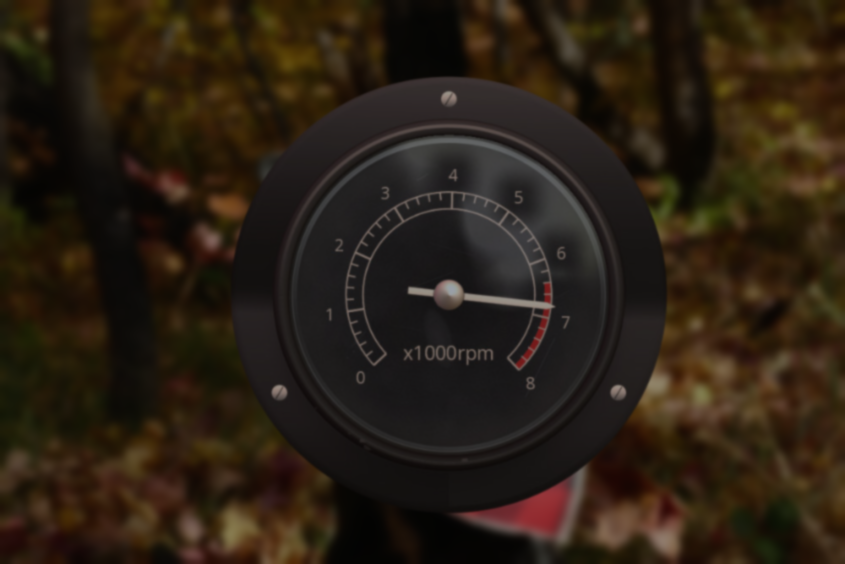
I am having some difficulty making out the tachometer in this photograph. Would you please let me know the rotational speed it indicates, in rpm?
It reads 6800 rpm
